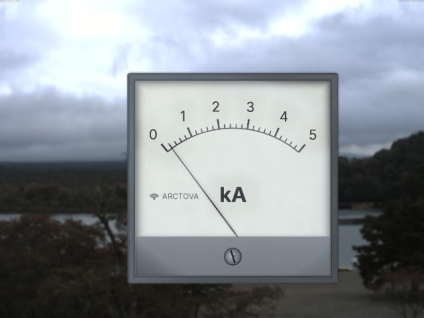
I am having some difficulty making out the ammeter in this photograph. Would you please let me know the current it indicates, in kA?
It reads 0.2 kA
